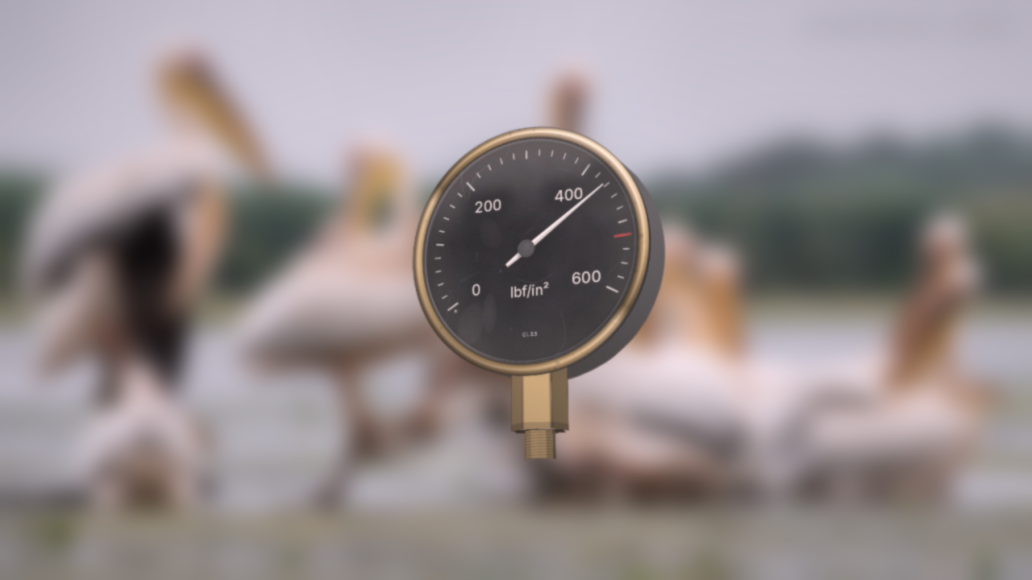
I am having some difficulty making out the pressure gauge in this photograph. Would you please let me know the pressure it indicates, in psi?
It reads 440 psi
